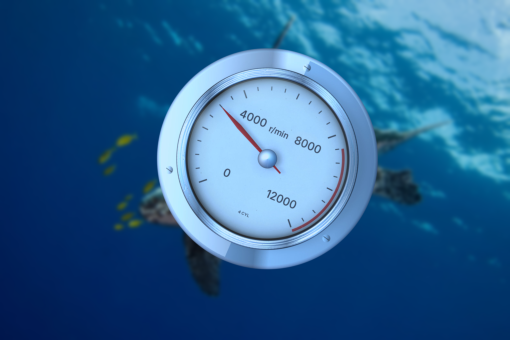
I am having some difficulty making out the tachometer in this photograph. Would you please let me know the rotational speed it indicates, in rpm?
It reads 3000 rpm
